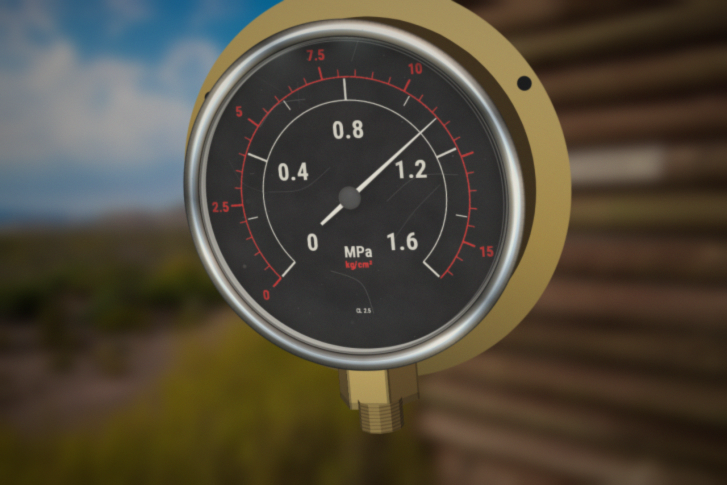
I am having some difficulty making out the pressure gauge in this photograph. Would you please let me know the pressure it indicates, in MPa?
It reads 1.1 MPa
